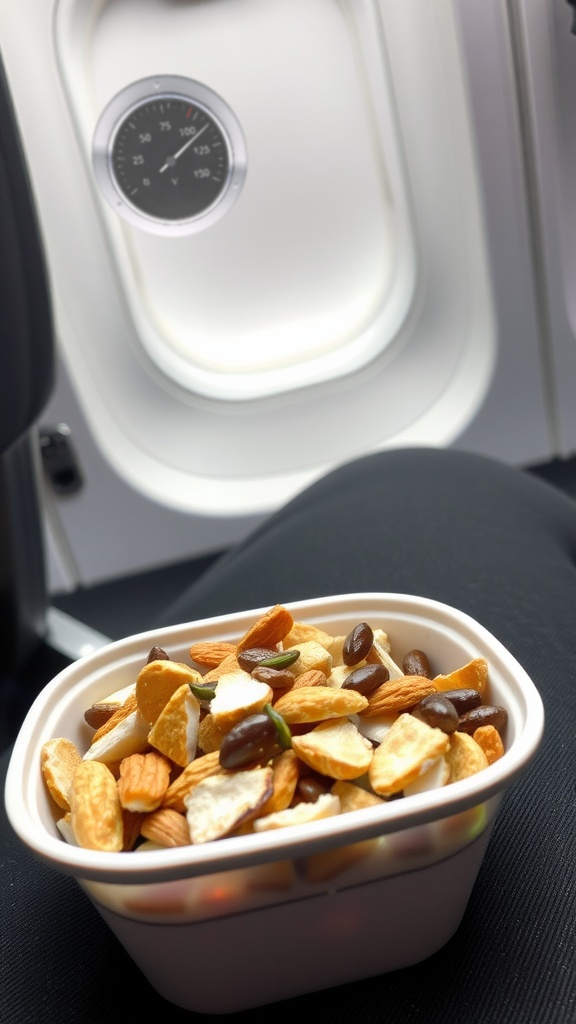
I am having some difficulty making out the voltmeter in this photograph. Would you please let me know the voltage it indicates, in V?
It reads 110 V
